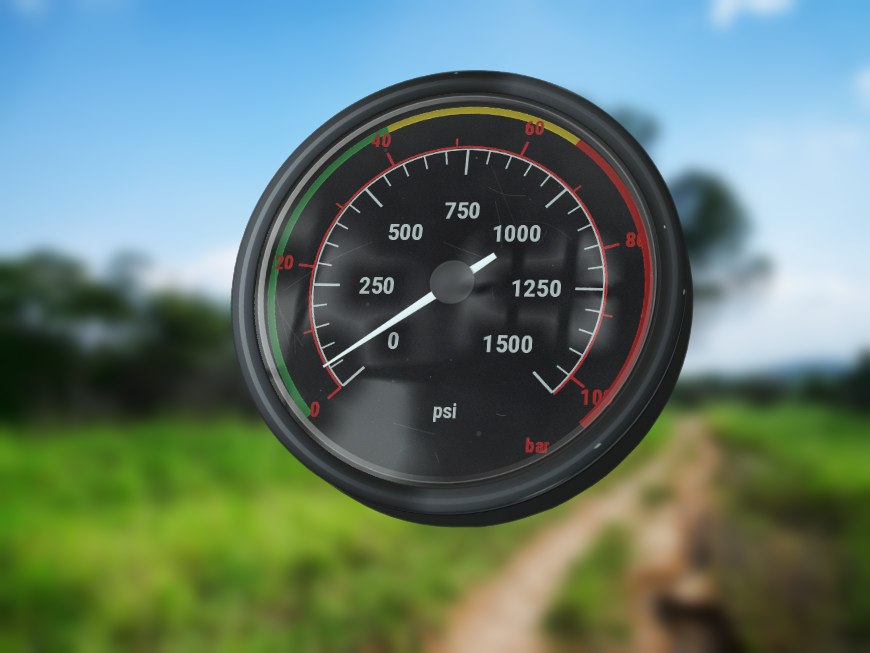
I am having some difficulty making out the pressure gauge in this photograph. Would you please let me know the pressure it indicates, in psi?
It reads 50 psi
